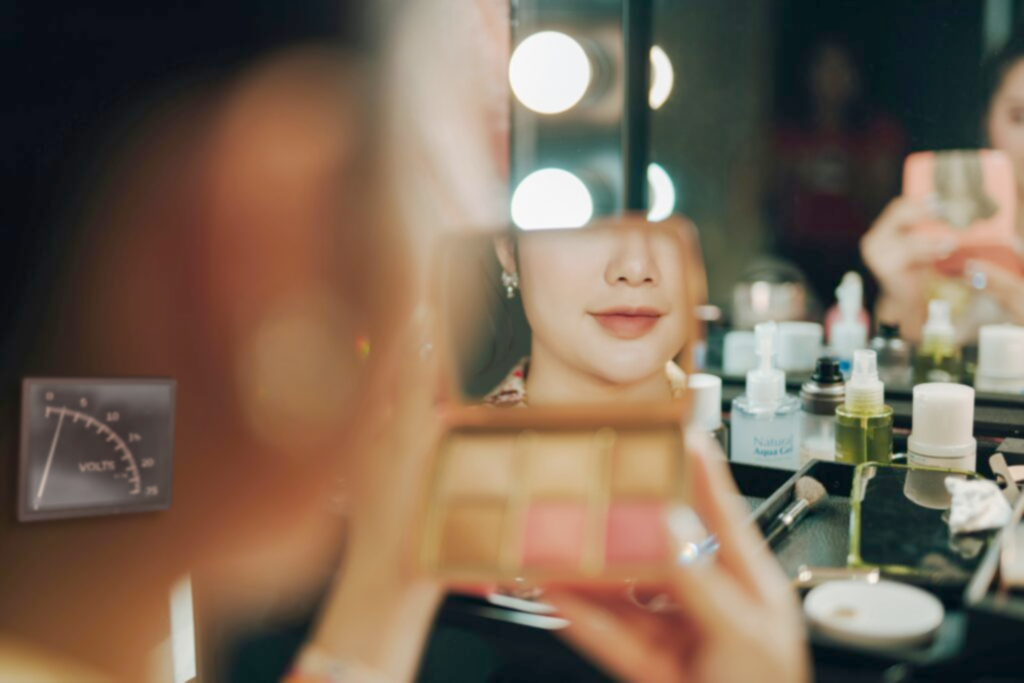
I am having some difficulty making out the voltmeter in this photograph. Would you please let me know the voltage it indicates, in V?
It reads 2.5 V
